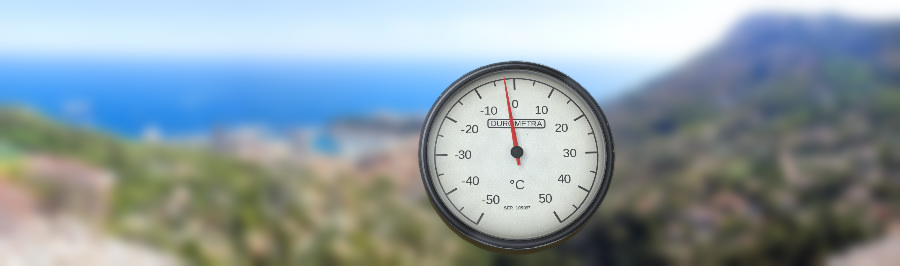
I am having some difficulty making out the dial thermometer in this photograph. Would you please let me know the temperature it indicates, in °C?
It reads -2.5 °C
